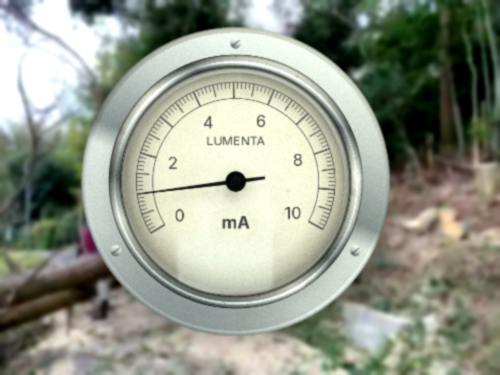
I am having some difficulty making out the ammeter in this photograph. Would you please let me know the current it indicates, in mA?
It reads 1 mA
